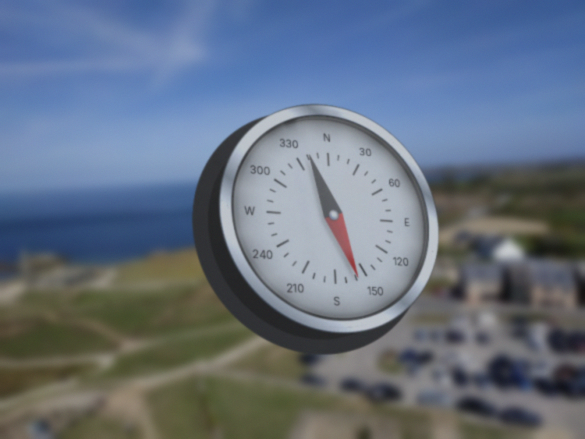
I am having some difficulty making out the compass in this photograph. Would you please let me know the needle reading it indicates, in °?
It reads 160 °
